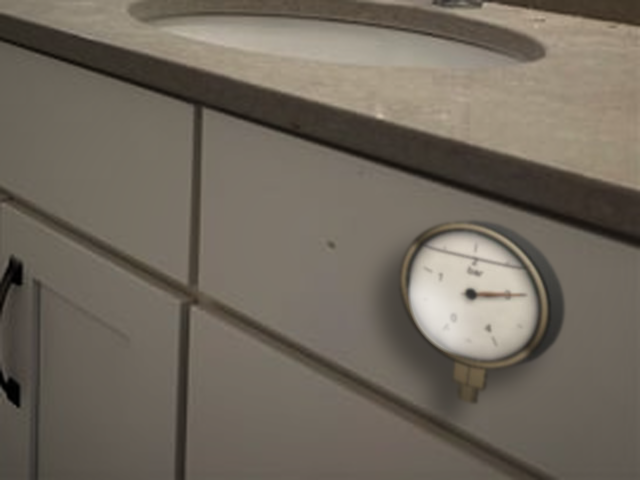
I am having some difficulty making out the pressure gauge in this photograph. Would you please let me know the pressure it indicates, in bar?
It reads 3 bar
